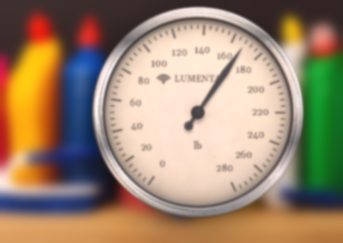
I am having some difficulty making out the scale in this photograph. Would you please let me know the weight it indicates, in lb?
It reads 168 lb
